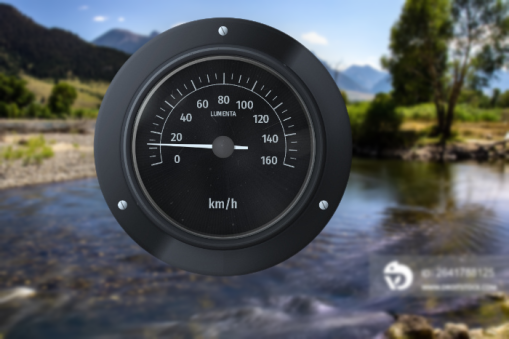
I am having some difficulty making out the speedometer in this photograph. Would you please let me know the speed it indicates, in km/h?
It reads 12.5 km/h
